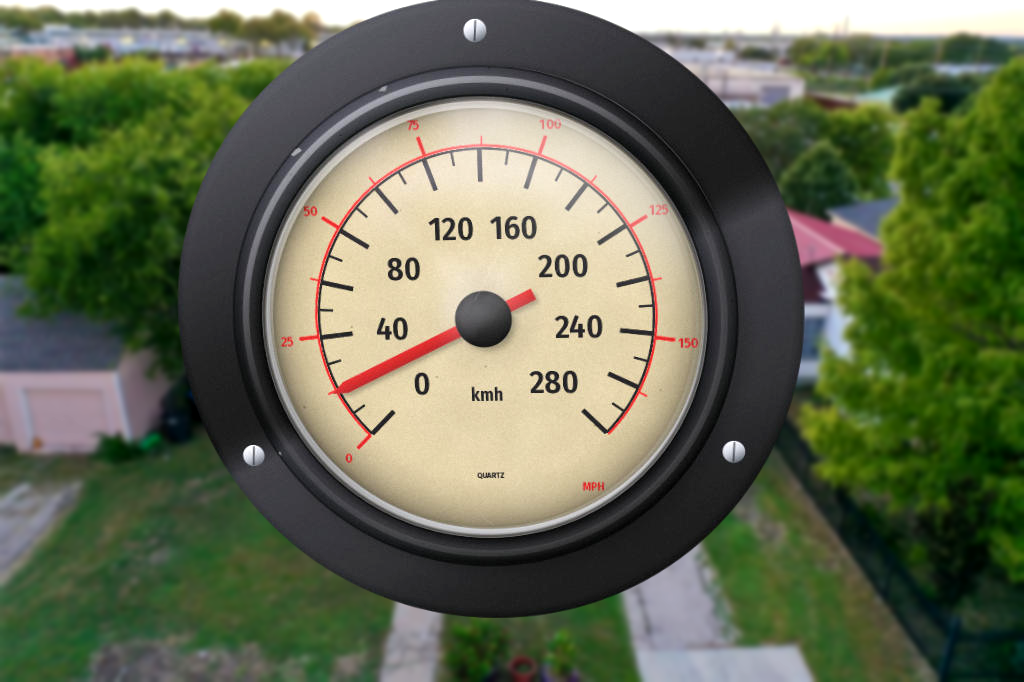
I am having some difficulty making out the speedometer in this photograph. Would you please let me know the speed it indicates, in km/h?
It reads 20 km/h
